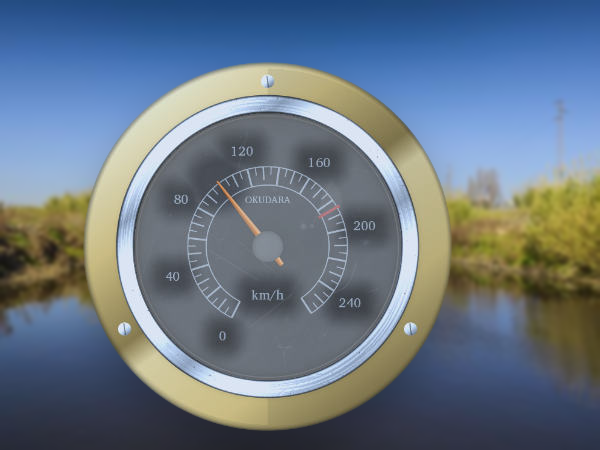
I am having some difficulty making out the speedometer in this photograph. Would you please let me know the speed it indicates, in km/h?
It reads 100 km/h
